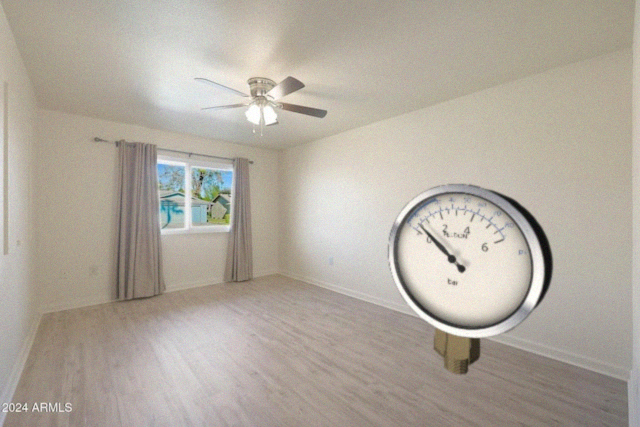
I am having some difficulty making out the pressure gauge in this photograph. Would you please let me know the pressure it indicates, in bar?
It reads 0.5 bar
